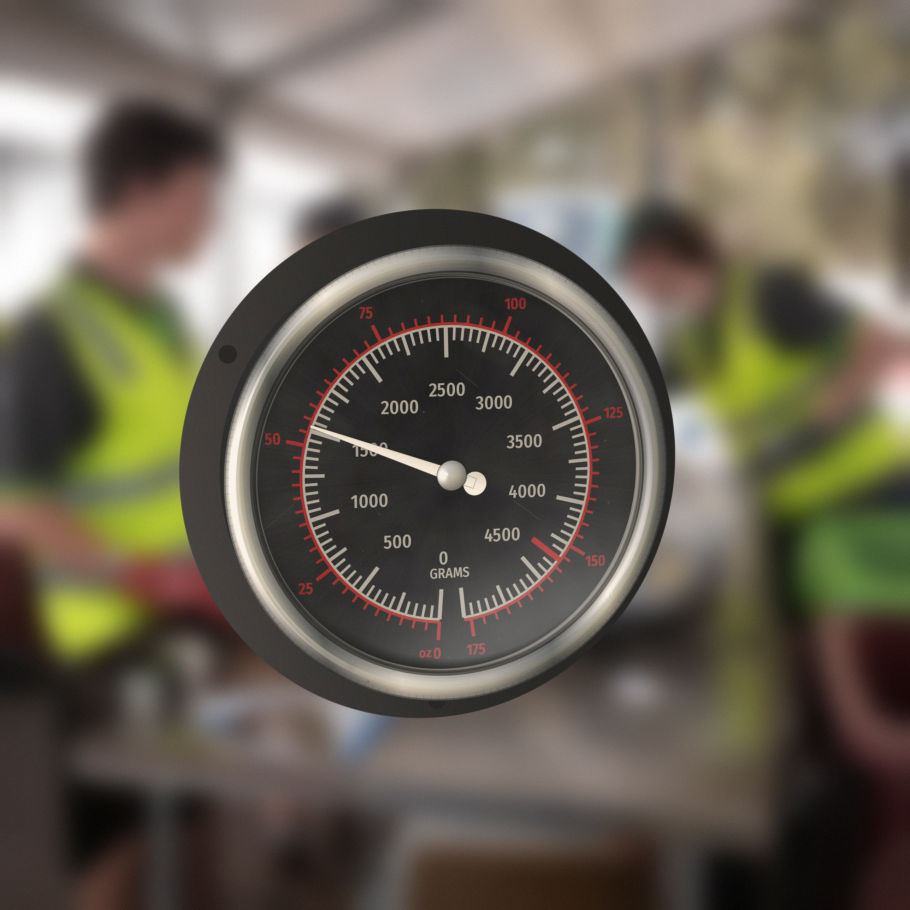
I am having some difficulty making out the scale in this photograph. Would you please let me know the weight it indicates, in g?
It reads 1525 g
